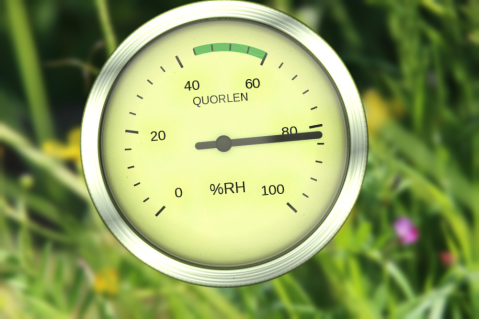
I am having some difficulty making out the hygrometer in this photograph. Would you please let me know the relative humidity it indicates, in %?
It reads 82 %
